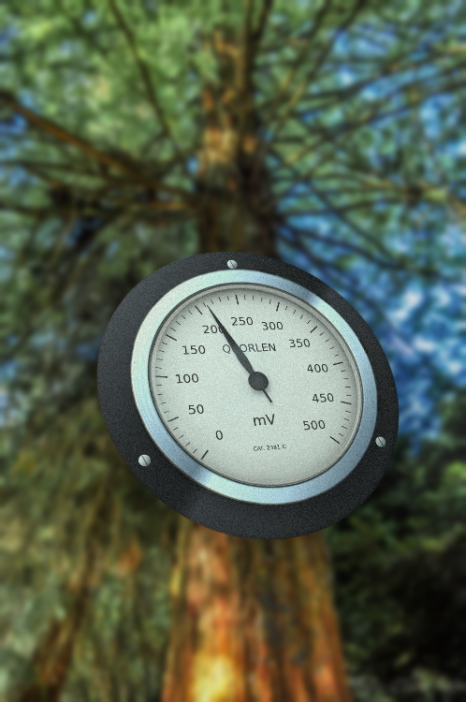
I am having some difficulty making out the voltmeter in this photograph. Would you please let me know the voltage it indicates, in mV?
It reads 210 mV
